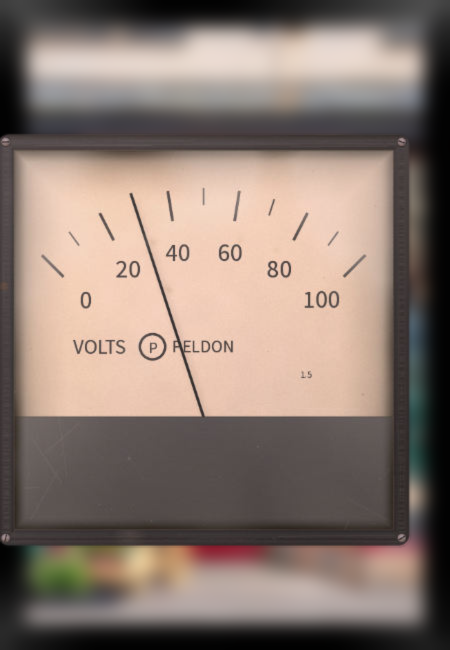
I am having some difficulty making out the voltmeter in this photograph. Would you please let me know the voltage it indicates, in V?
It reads 30 V
